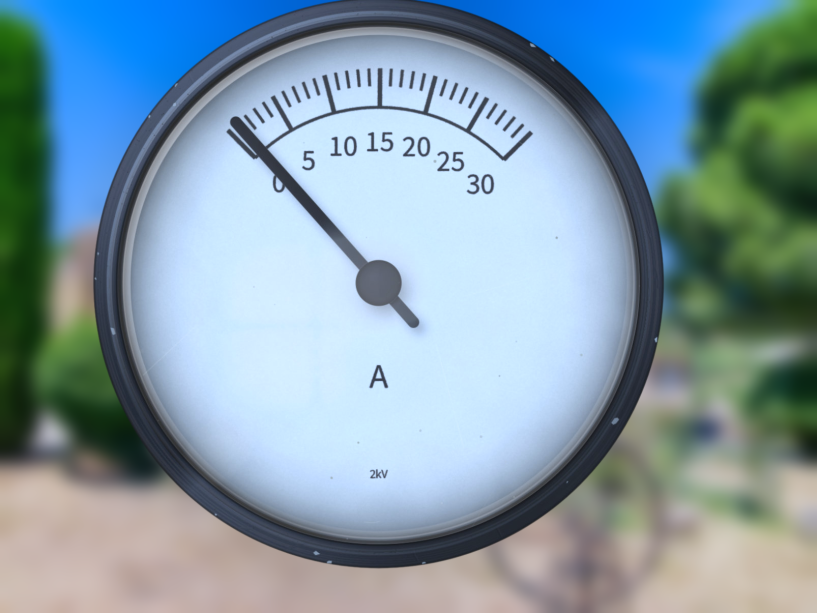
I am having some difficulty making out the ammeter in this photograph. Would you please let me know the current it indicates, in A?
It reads 1 A
